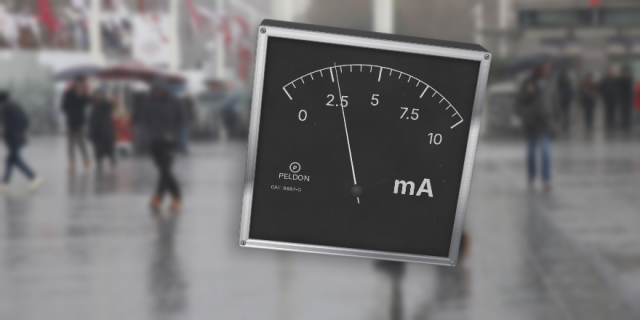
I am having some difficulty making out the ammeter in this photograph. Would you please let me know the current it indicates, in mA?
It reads 2.75 mA
